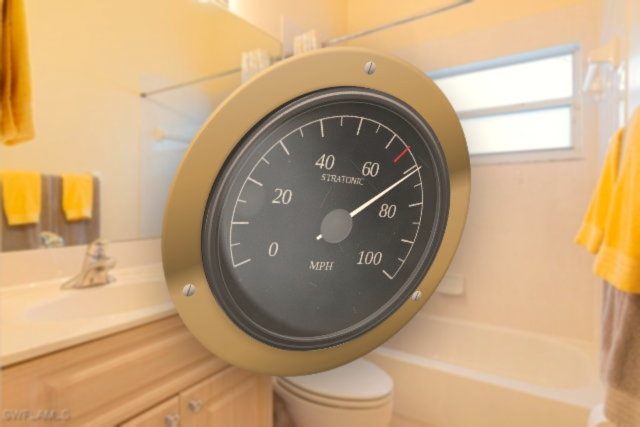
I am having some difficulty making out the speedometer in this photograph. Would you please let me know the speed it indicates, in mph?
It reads 70 mph
